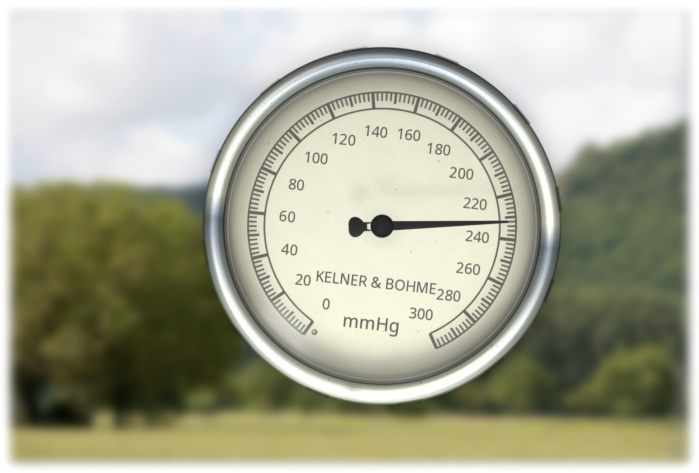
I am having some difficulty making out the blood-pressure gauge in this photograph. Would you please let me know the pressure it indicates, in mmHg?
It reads 232 mmHg
